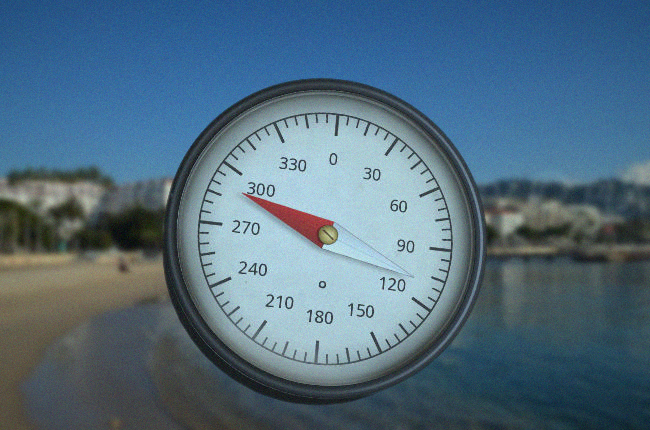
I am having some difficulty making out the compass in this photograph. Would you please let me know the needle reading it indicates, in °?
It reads 290 °
